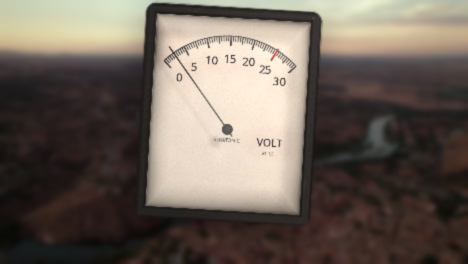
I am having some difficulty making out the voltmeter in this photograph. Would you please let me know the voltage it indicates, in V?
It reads 2.5 V
